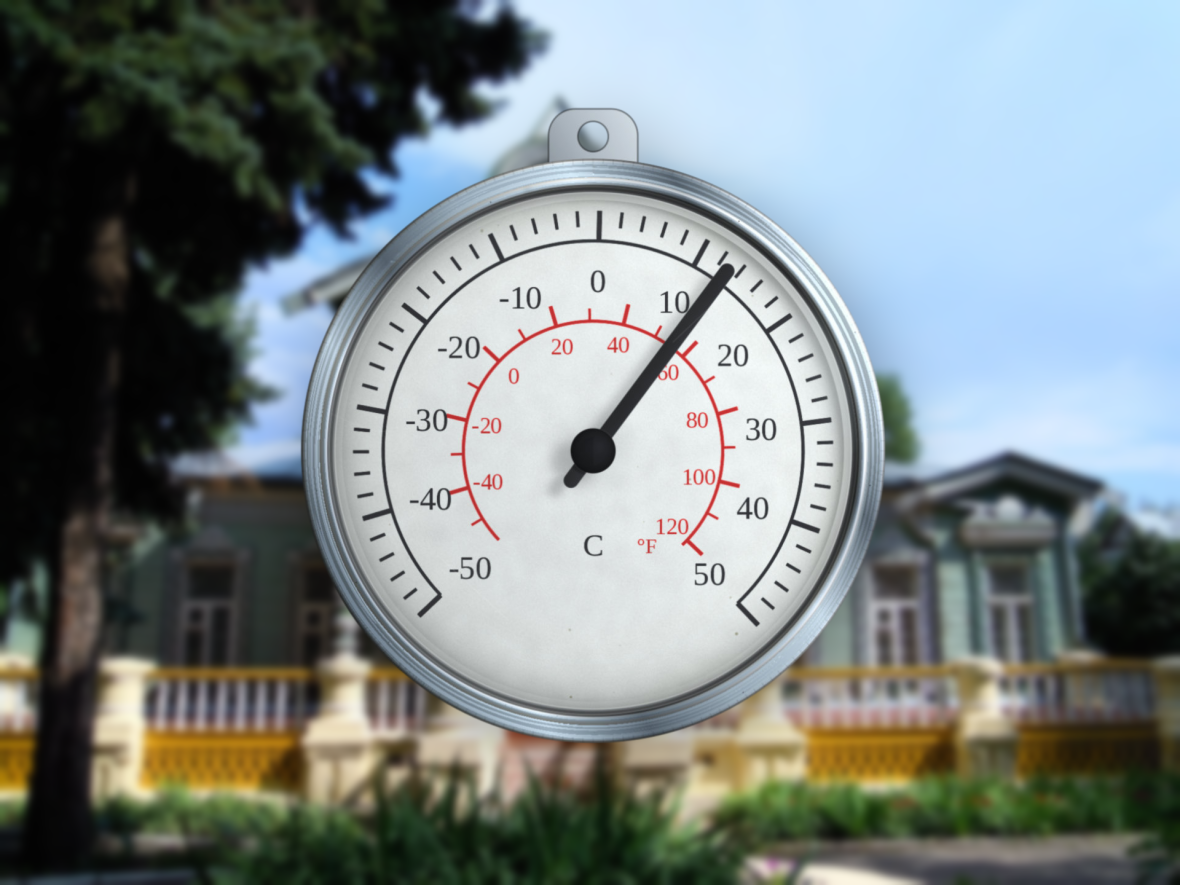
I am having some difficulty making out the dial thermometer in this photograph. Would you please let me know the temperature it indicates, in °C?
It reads 13 °C
